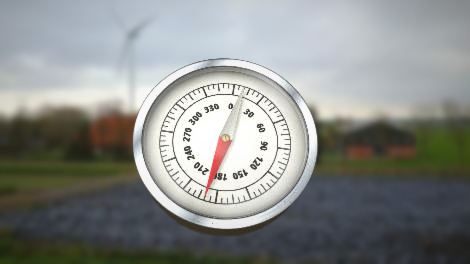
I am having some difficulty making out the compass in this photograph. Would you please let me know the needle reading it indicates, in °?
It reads 190 °
